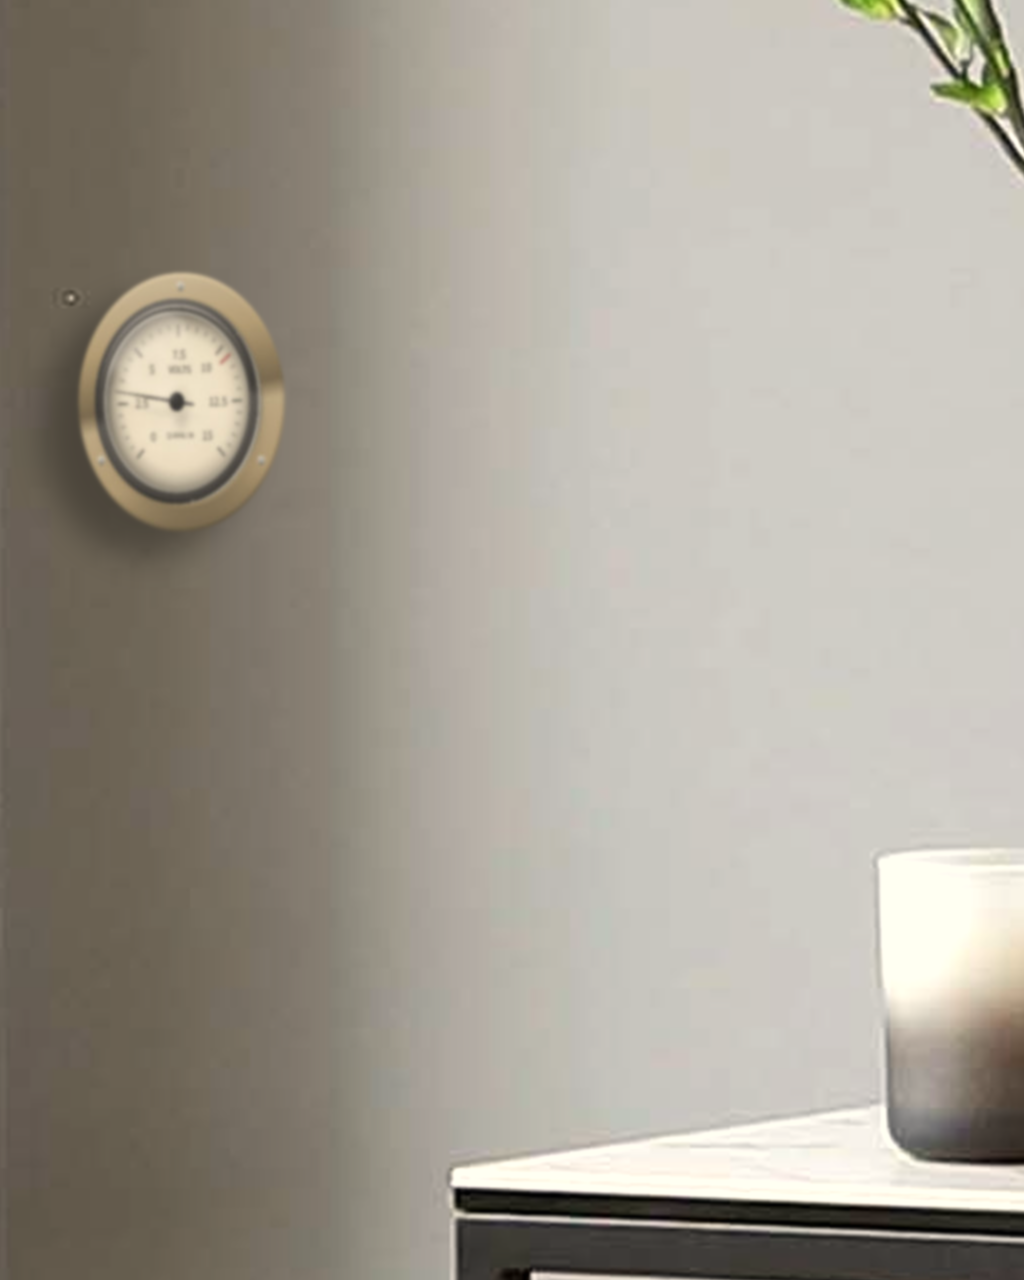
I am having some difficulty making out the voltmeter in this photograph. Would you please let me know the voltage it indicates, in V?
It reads 3 V
